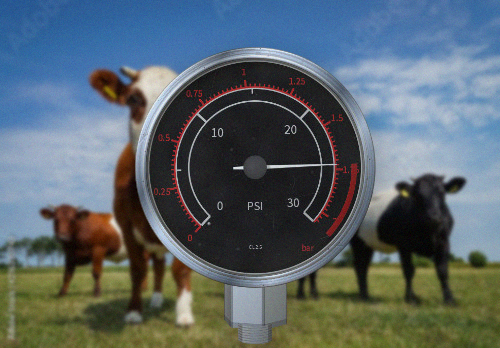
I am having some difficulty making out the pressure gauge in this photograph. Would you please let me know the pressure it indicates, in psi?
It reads 25 psi
